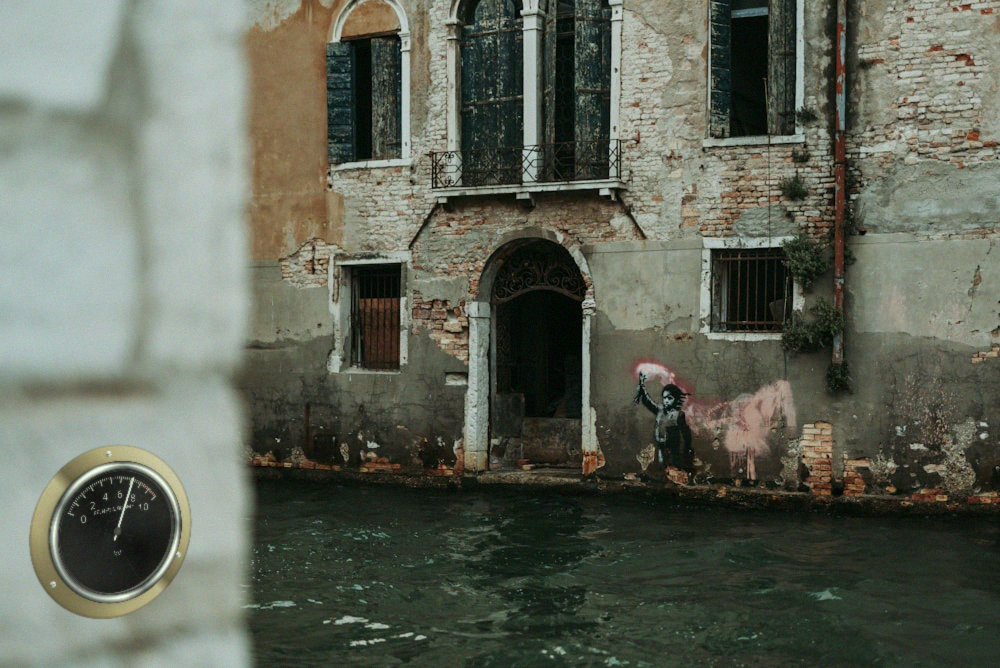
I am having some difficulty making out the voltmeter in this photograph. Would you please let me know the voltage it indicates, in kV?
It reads 7 kV
